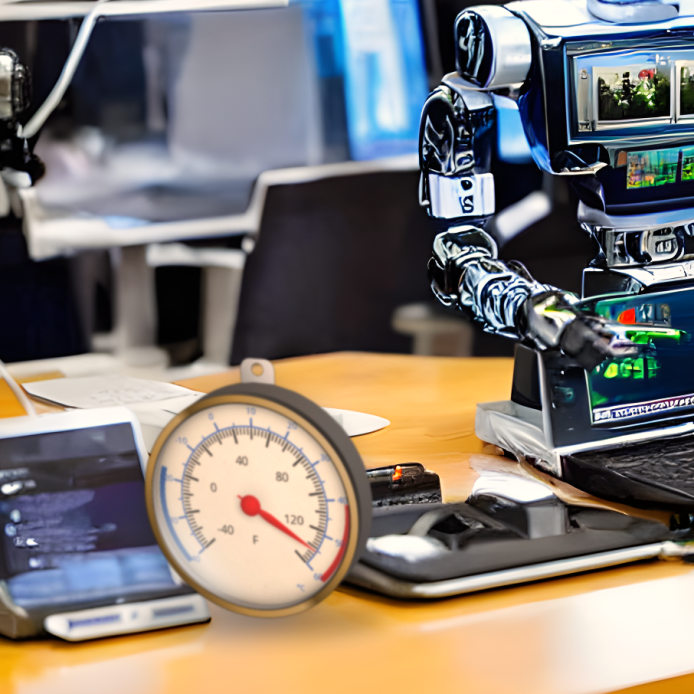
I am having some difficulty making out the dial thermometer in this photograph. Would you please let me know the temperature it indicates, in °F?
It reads 130 °F
